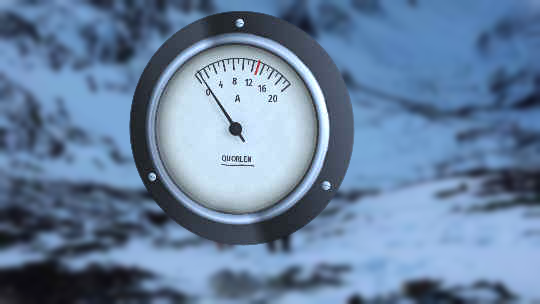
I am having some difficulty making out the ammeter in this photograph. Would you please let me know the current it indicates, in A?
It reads 1 A
